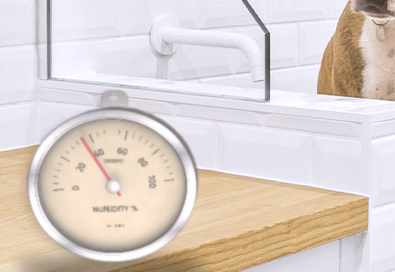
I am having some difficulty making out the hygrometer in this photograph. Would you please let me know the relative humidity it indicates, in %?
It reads 36 %
